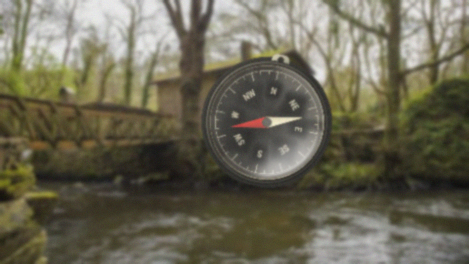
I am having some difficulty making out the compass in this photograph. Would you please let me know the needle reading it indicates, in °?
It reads 250 °
